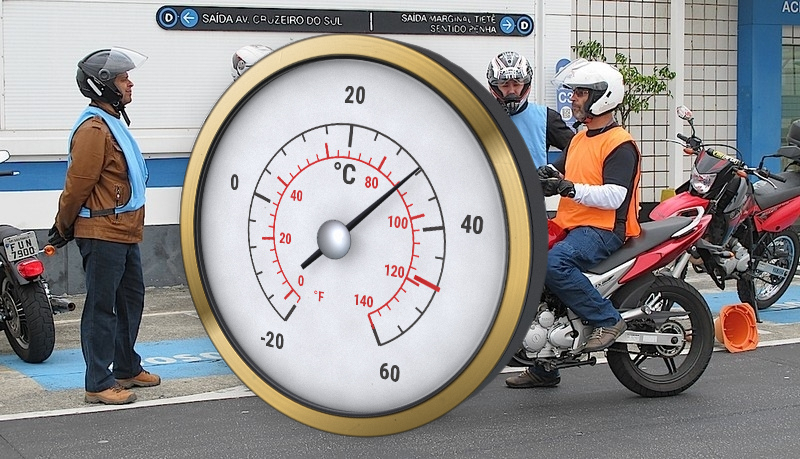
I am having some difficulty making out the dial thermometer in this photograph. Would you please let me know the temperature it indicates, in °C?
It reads 32 °C
